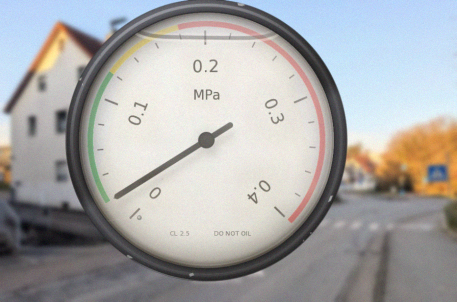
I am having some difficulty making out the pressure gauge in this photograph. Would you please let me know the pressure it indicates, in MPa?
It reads 0.02 MPa
